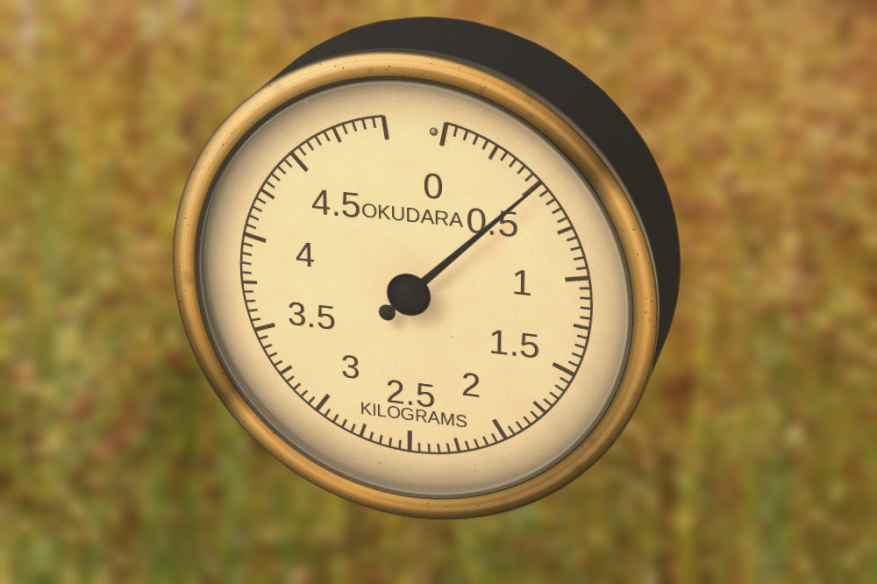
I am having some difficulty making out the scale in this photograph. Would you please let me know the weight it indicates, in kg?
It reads 0.5 kg
